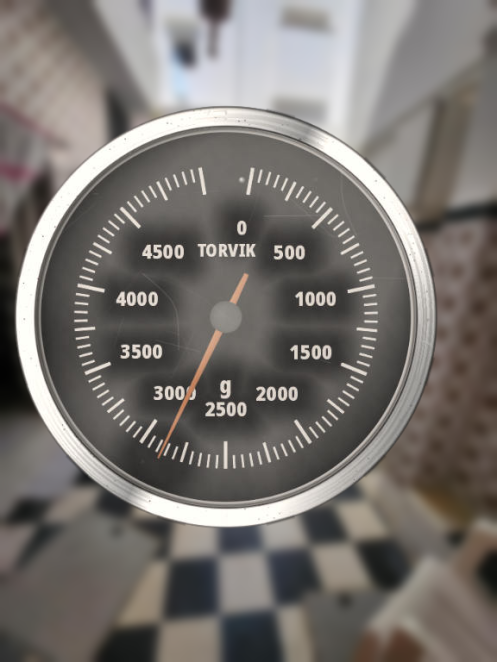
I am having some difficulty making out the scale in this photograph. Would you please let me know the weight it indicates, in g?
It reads 2875 g
